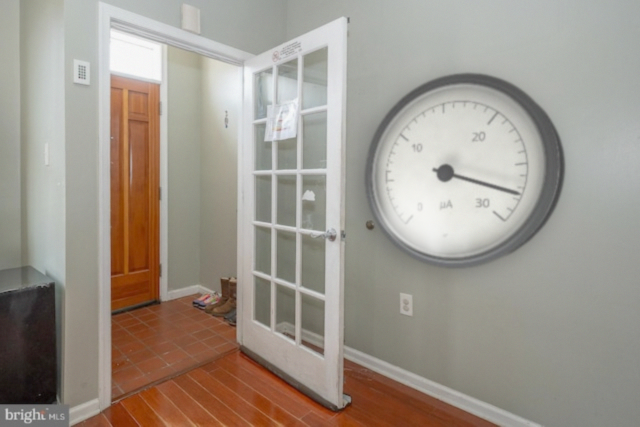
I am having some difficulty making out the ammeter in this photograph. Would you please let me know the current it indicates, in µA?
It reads 27.5 µA
